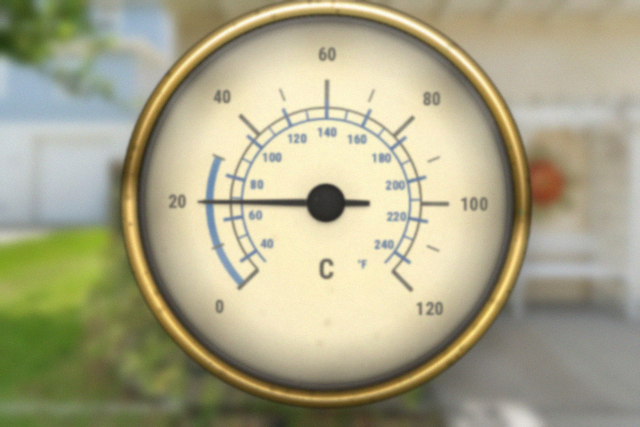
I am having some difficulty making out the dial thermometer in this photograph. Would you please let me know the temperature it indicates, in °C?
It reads 20 °C
